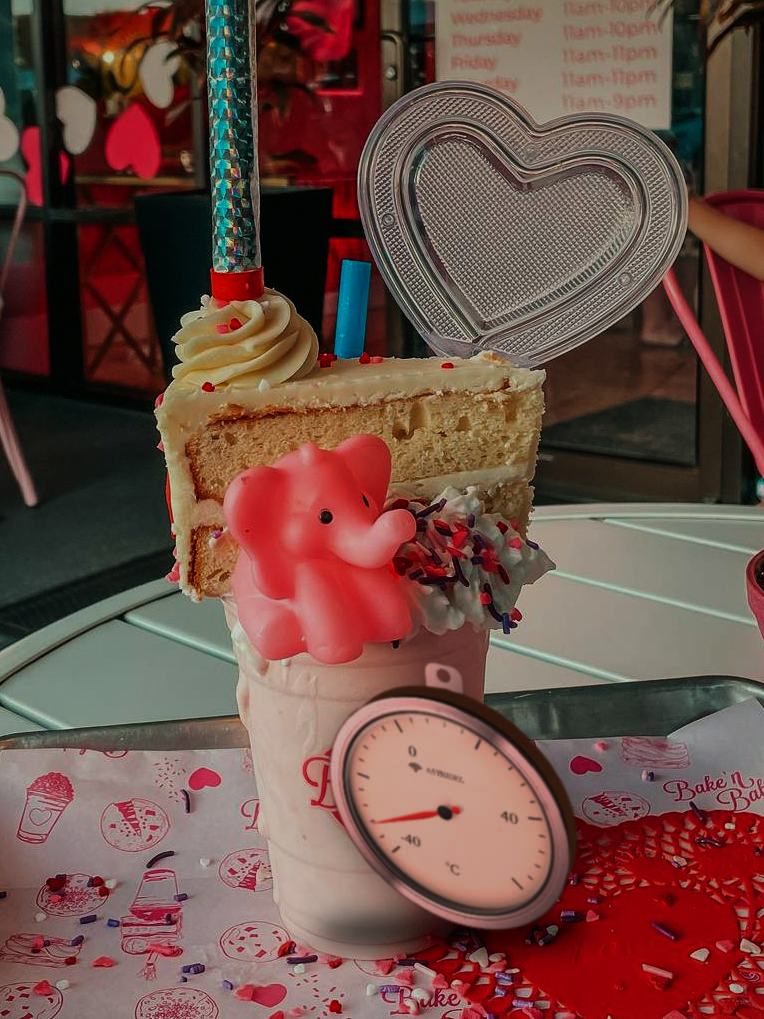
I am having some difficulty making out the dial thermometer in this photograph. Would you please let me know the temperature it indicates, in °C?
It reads -32 °C
